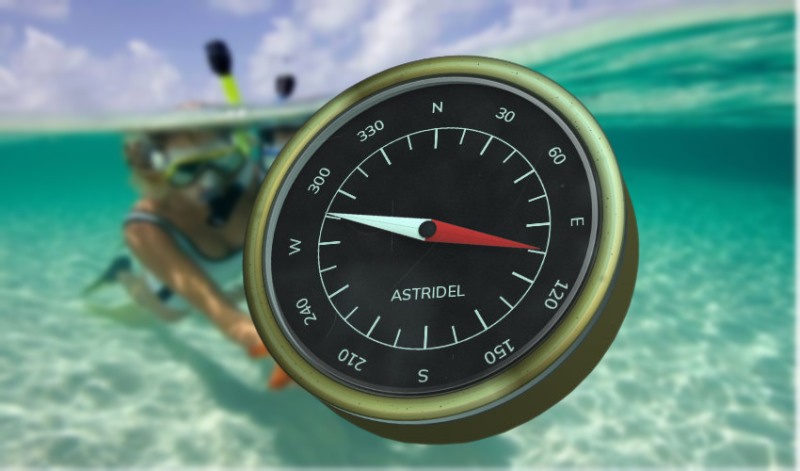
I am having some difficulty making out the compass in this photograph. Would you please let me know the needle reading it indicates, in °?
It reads 105 °
